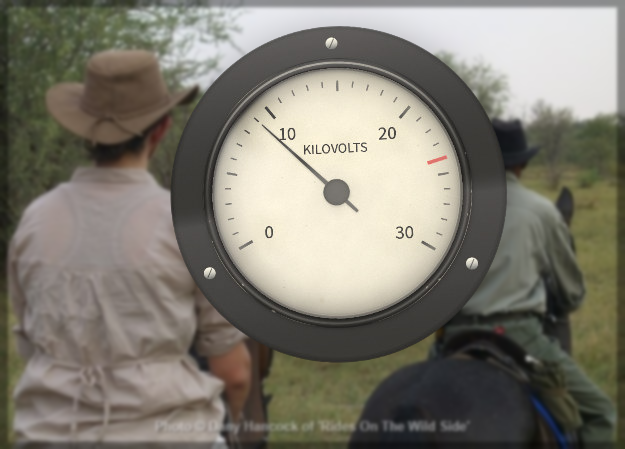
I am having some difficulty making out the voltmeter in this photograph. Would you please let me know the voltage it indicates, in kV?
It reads 9 kV
